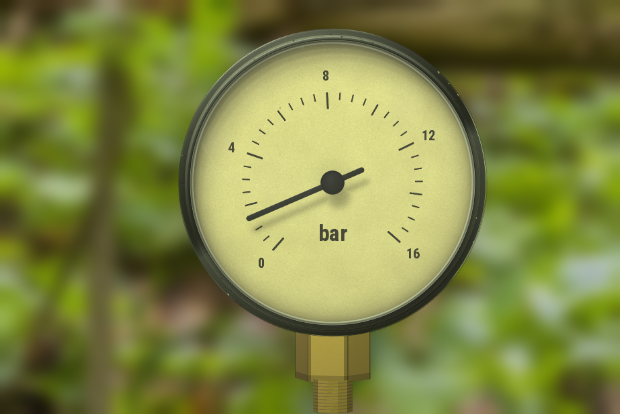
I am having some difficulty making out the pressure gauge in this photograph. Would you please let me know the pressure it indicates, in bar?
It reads 1.5 bar
